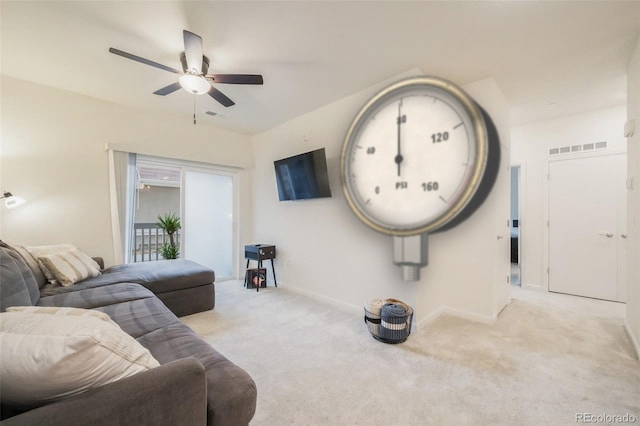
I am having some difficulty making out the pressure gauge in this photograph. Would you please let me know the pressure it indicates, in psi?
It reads 80 psi
